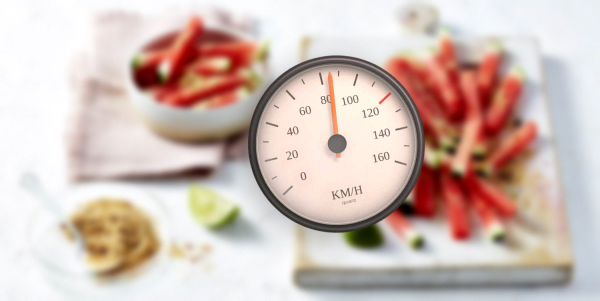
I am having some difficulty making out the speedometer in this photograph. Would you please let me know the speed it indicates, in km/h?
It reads 85 km/h
